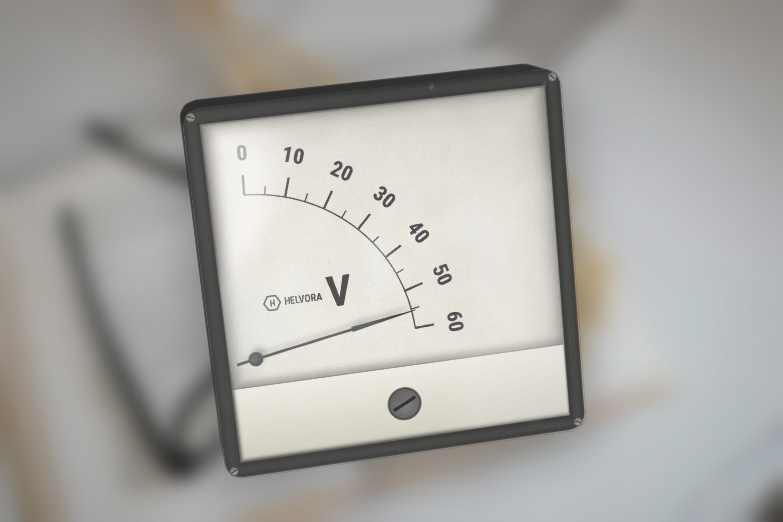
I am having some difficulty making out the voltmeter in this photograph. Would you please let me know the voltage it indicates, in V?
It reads 55 V
